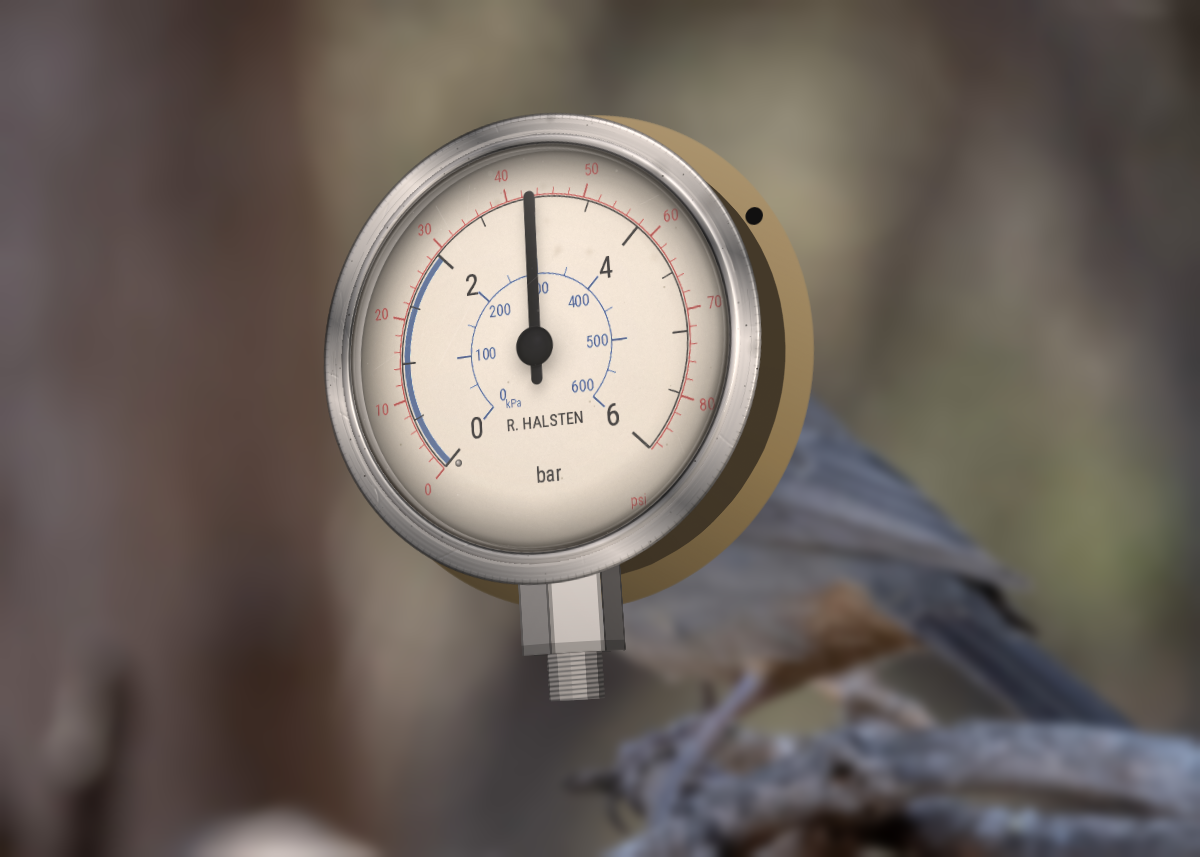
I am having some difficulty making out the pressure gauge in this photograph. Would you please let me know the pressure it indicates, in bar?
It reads 3 bar
